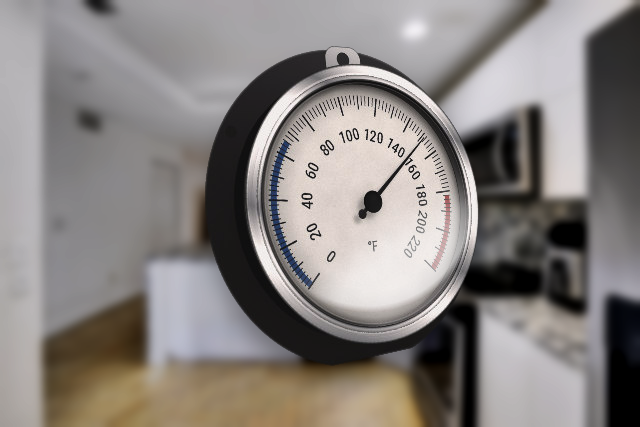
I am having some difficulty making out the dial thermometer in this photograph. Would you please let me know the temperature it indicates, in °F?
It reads 150 °F
